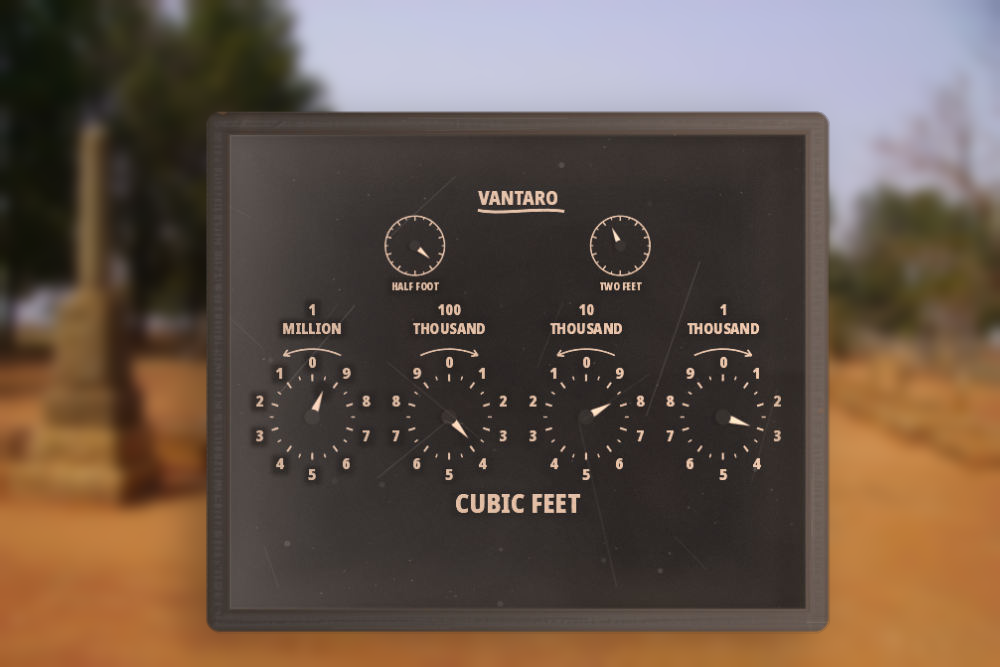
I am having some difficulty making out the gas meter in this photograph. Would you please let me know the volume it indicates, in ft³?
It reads 938300 ft³
